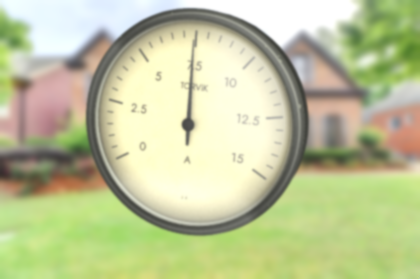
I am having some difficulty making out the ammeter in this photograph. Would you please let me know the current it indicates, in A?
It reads 7.5 A
